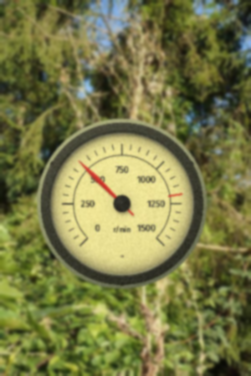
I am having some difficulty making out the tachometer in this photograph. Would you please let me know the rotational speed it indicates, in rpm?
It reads 500 rpm
